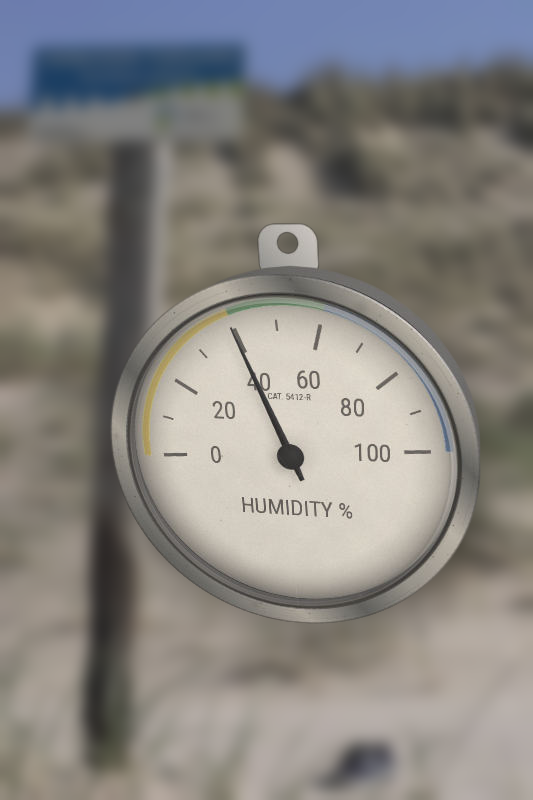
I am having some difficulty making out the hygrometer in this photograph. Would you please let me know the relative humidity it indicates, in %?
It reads 40 %
